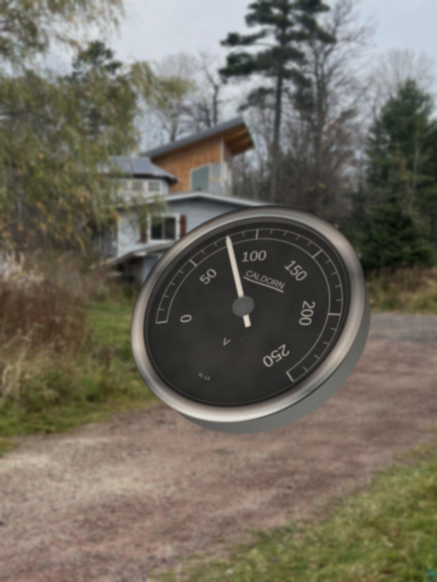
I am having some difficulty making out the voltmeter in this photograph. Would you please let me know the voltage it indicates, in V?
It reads 80 V
